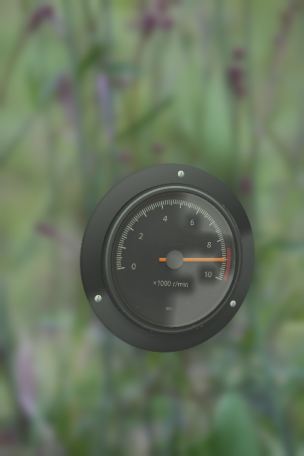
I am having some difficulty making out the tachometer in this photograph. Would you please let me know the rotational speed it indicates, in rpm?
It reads 9000 rpm
